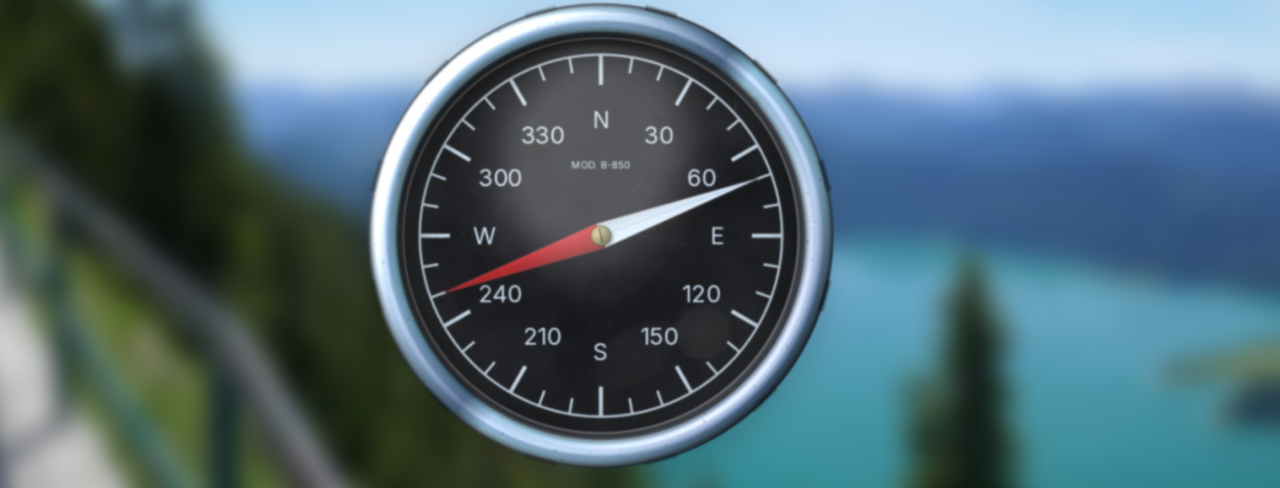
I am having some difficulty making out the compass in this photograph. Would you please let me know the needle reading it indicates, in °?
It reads 250 °
